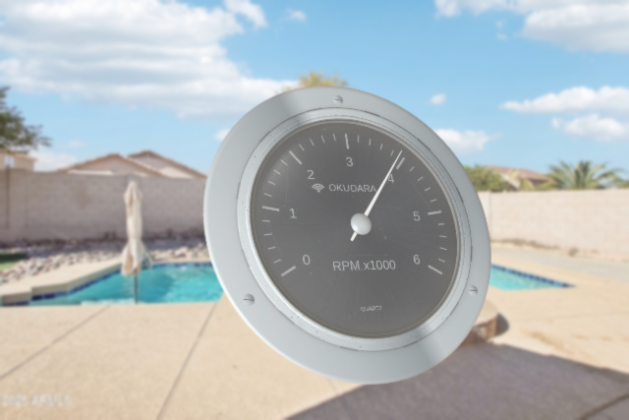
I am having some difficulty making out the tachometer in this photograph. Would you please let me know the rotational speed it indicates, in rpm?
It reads 3900 rpm
